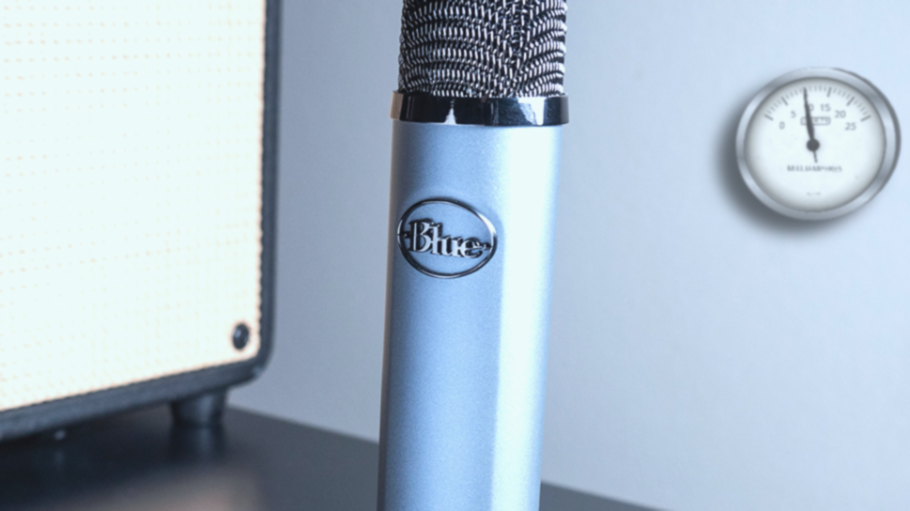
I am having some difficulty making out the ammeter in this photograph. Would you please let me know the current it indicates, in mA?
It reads 10 mA
